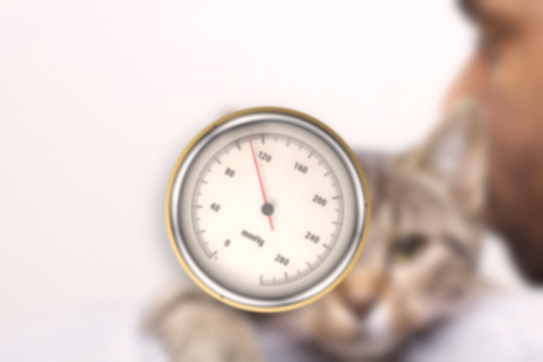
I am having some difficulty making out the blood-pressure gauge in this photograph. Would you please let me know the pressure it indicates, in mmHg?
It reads 110 mmHg
